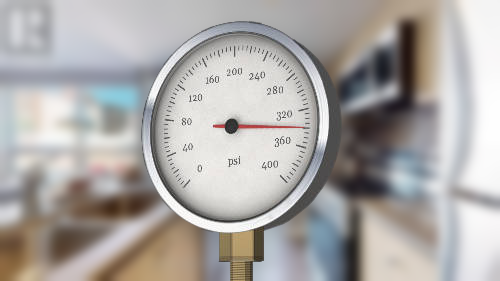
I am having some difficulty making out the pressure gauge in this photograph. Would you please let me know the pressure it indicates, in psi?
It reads 340 psi
